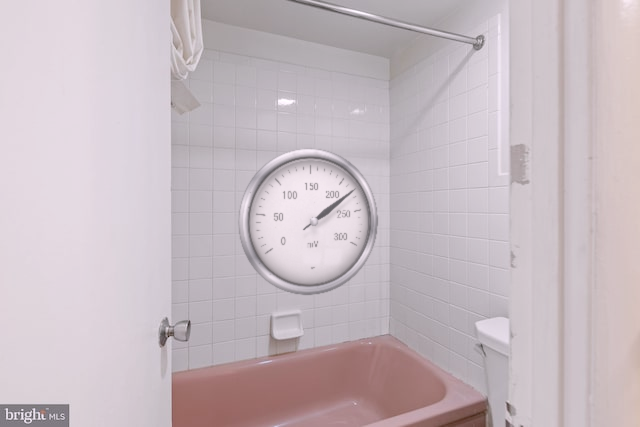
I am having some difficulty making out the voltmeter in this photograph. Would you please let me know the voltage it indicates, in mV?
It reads 220 mV
